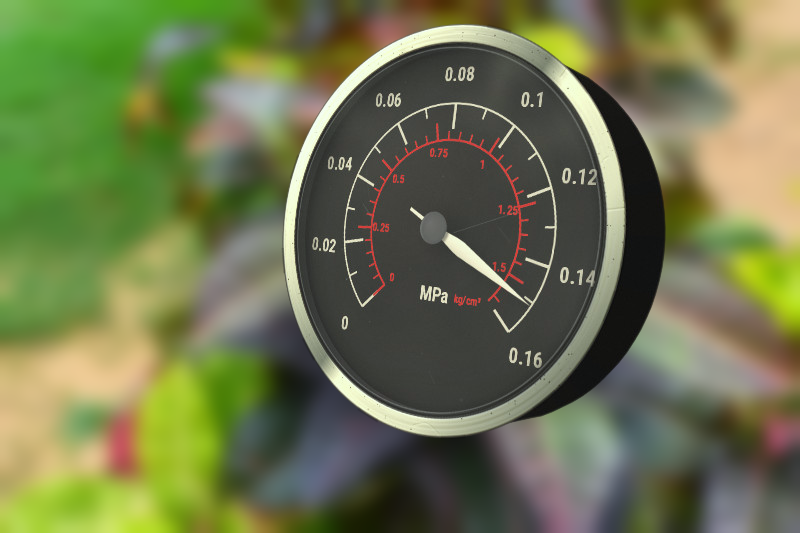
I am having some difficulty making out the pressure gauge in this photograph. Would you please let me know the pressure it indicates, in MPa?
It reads 0.15 MPa
